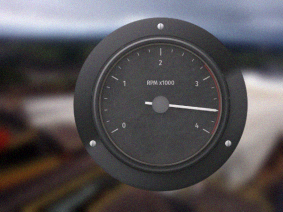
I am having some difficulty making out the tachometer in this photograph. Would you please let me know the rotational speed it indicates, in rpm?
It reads 3600 rpm
